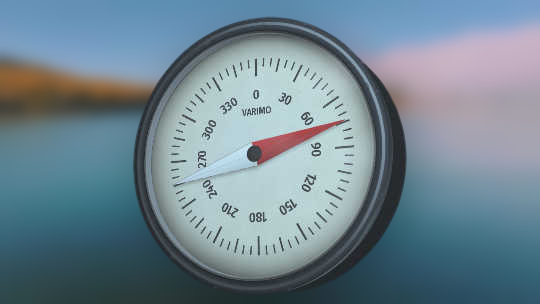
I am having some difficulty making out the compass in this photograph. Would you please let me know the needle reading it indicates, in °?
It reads 75 °
